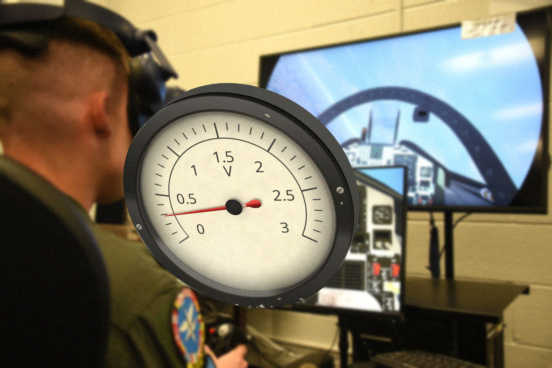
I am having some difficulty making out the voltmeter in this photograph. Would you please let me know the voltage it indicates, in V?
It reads 0.3 V
